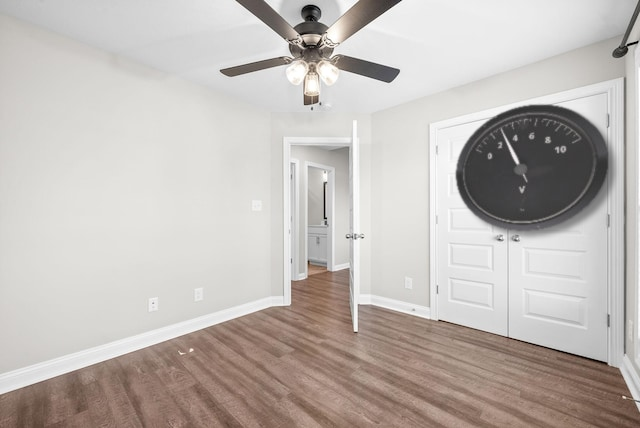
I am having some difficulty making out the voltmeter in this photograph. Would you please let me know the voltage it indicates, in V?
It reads 3 V
